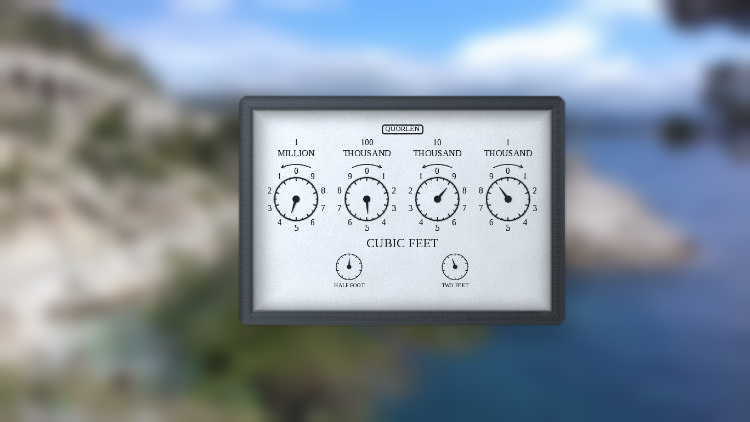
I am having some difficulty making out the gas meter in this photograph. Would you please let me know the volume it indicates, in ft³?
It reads 448900 ft³
